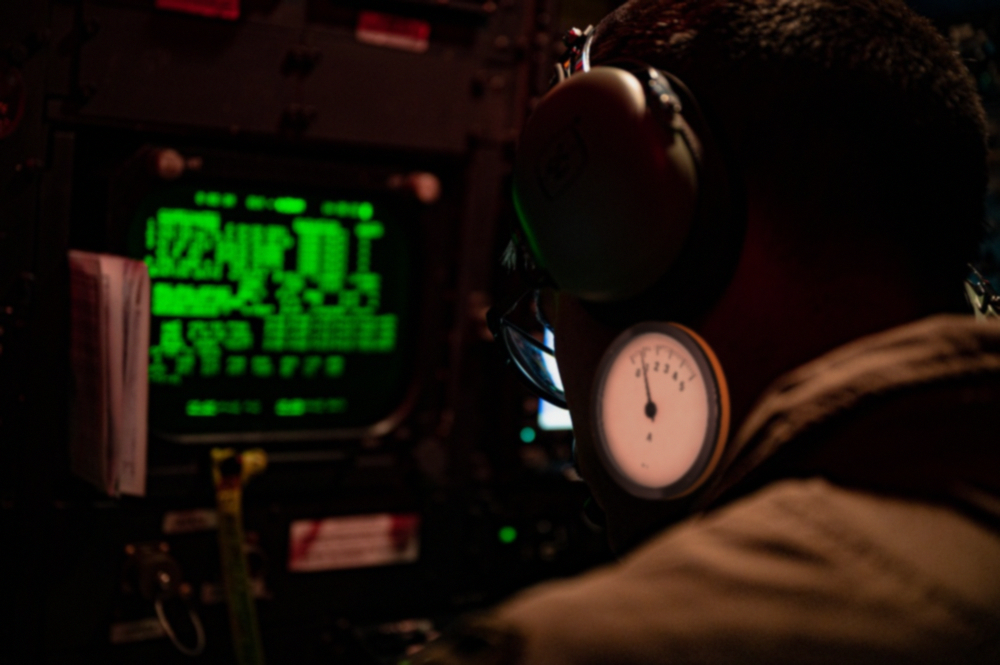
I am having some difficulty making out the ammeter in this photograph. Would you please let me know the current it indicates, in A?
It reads 1 A
